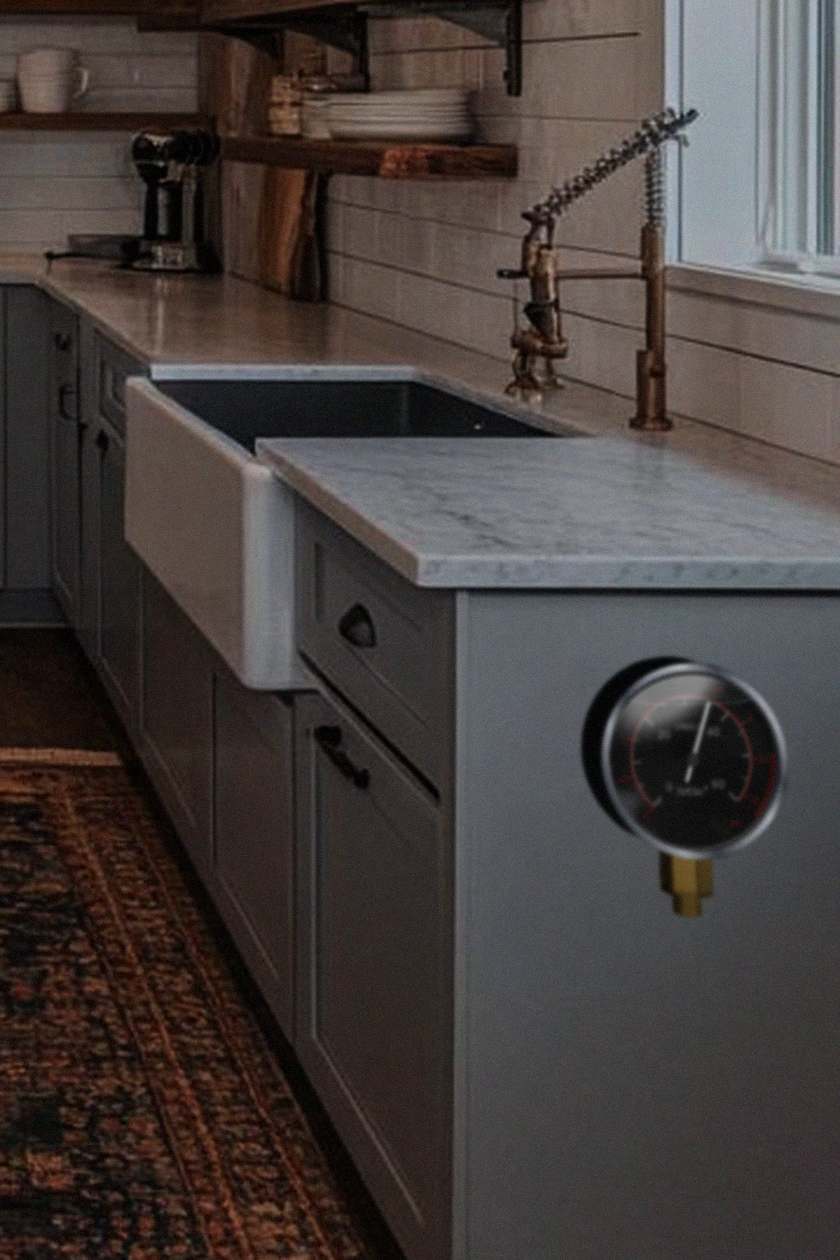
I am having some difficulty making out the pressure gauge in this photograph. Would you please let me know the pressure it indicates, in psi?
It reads 35 psi
